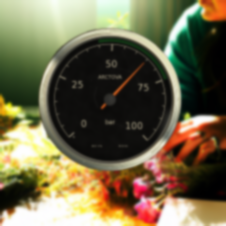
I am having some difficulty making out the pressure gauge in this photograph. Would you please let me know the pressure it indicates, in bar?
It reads 65 bar
